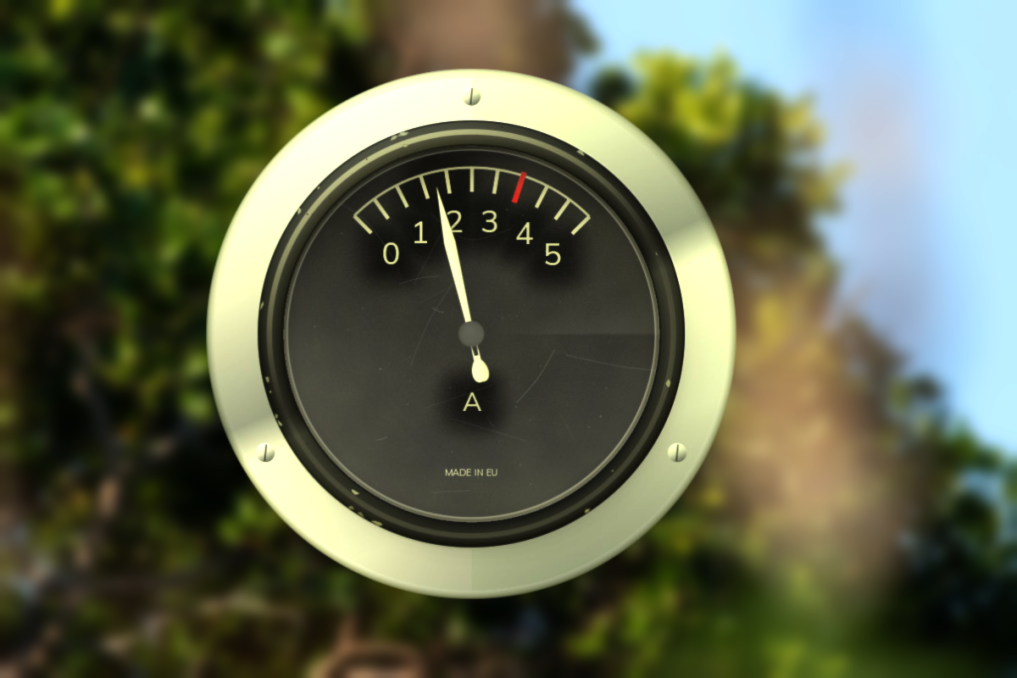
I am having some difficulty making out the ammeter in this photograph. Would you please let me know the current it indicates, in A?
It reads 1.75 A
